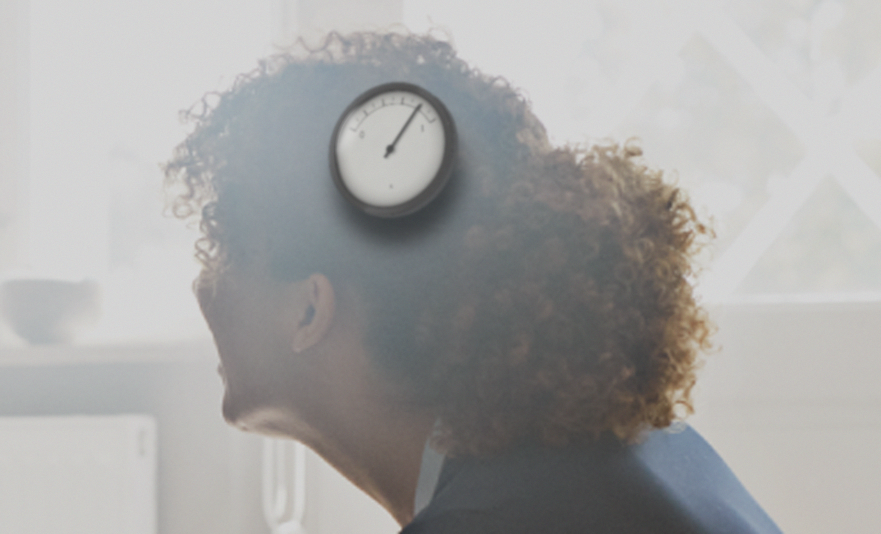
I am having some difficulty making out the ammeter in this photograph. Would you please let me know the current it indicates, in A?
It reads 0.8 A
